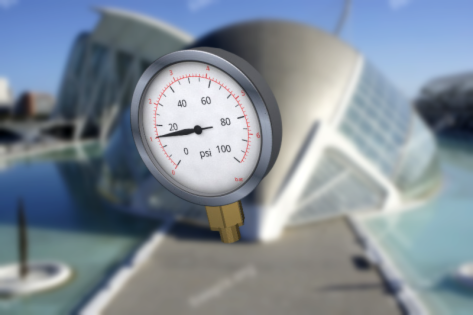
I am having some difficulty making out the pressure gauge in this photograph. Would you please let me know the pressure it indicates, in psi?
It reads 15 psi
